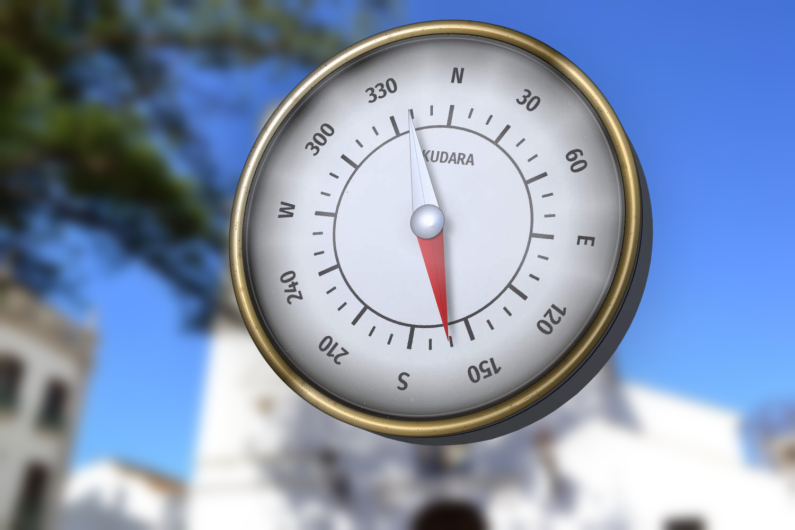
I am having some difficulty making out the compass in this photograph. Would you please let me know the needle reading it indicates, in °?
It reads 160 °
